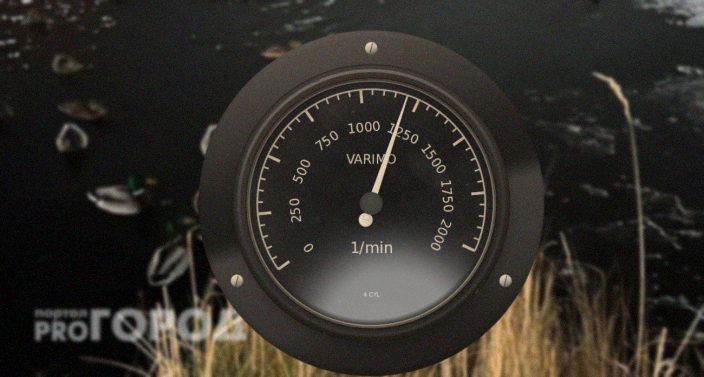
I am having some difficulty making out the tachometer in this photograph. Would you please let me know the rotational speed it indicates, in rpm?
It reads 1200 rpm
